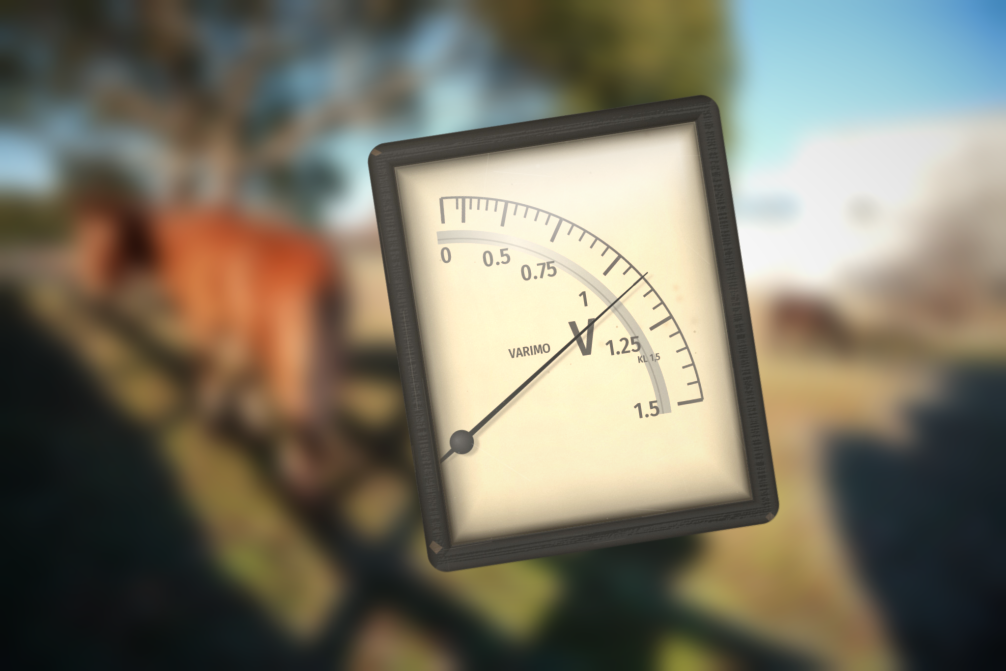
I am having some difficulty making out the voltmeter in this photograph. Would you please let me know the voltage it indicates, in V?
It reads 1.1 V
